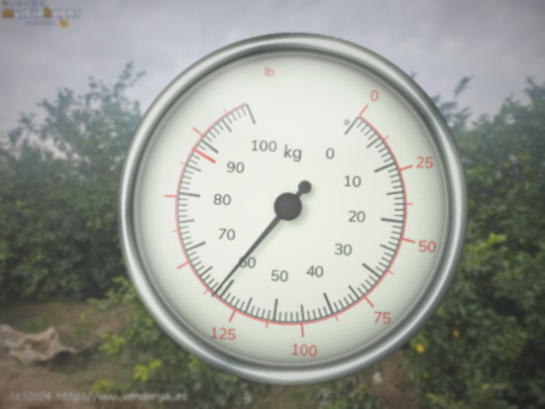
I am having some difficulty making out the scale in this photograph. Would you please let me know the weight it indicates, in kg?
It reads 61 kg
